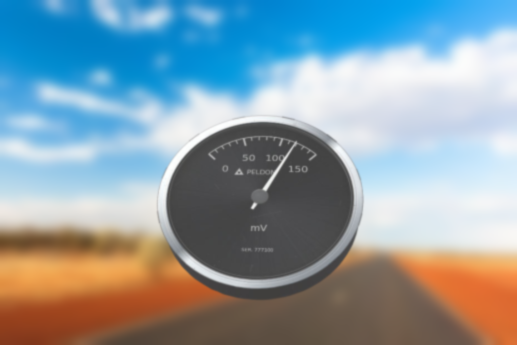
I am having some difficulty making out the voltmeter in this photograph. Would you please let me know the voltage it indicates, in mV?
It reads 120 mV
